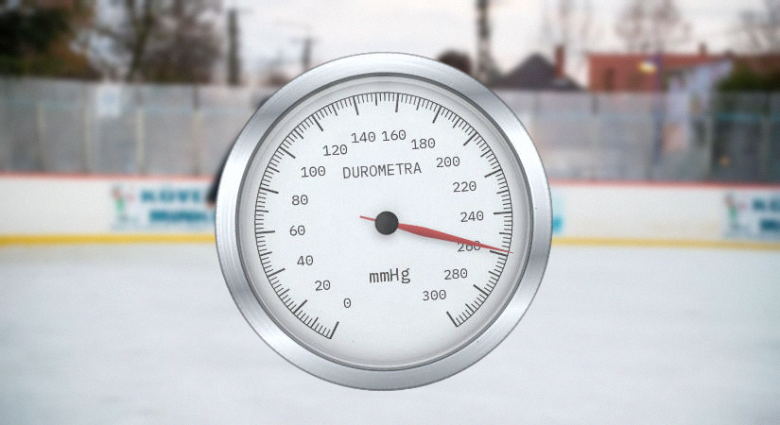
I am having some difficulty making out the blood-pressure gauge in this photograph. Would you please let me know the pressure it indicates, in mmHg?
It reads 258 mmHg
